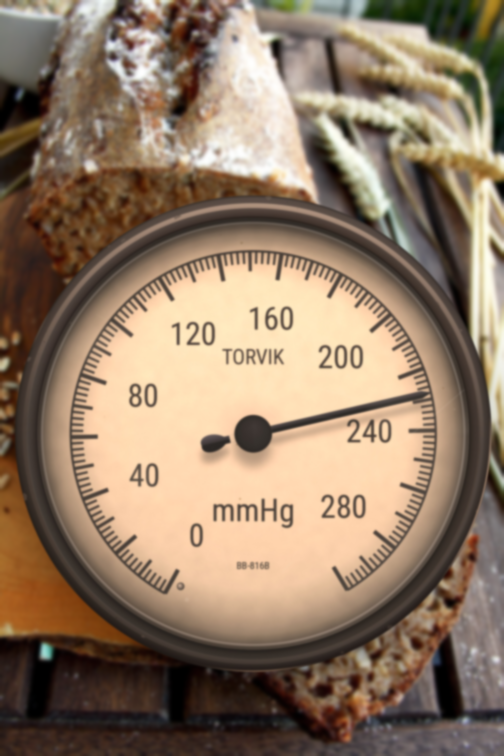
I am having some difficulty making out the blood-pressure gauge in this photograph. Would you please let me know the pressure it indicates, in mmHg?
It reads 228 mmHg
